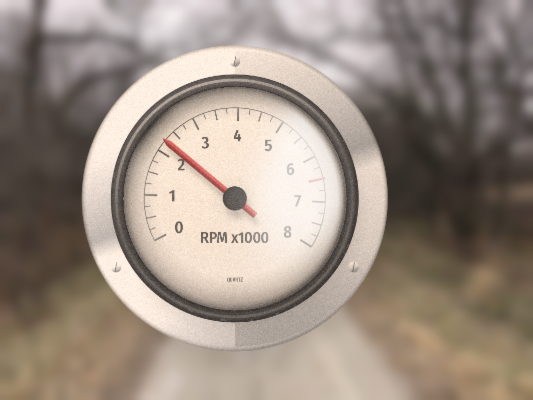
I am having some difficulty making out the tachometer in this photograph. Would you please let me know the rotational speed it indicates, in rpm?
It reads 2250 rpm
